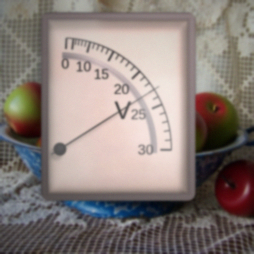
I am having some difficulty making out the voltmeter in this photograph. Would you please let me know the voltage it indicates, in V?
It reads 23 V
